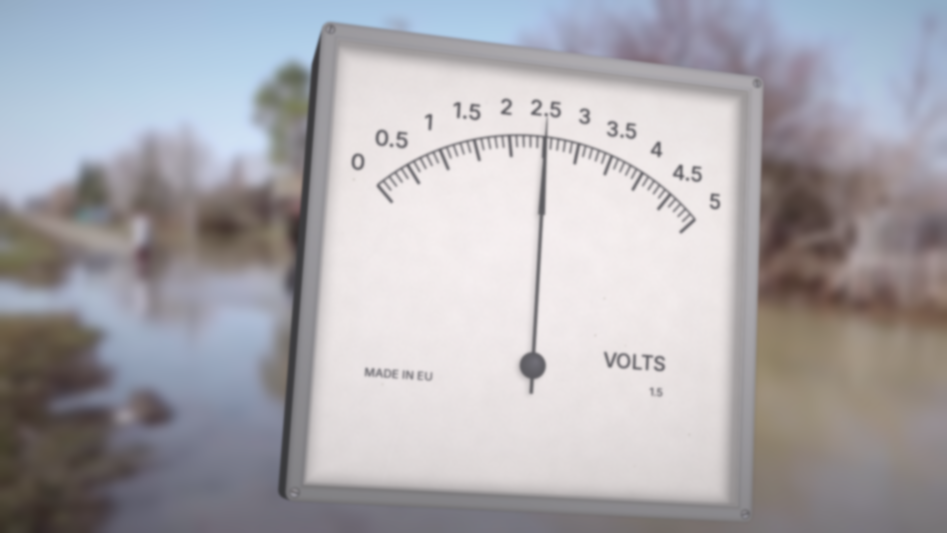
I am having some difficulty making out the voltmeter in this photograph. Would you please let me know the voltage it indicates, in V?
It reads 2.5 V
